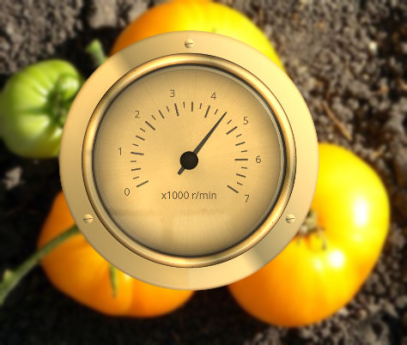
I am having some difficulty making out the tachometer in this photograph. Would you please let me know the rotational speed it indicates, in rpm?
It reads 4500 rpm
